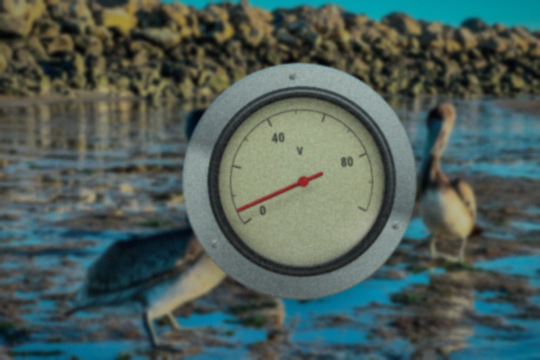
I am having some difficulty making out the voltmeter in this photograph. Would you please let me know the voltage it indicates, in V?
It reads 5 V
